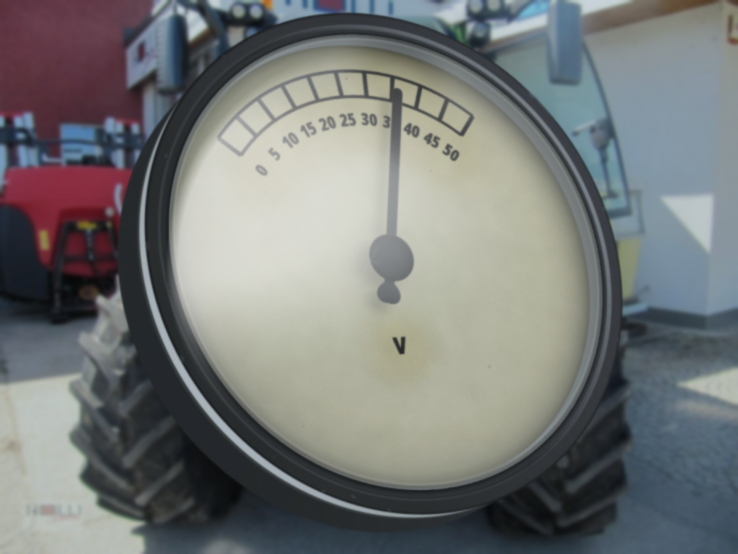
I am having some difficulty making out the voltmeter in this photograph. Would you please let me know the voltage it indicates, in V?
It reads 35 V
